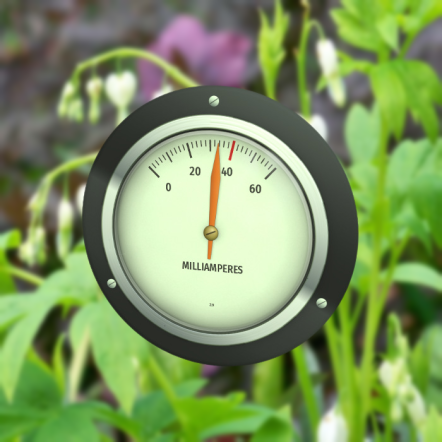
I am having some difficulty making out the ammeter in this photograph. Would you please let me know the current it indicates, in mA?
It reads 34 mA
